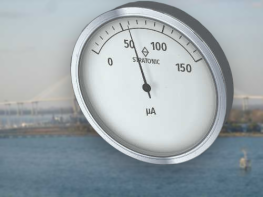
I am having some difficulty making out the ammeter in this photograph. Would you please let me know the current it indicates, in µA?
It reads 60 µA
